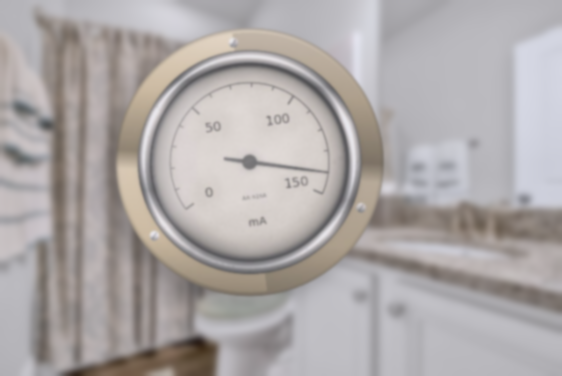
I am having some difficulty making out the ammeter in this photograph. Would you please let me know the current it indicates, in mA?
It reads 140 mA
